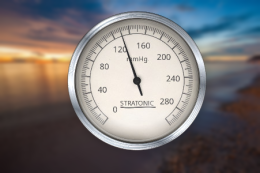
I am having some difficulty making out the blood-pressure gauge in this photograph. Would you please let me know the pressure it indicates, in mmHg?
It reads 130 mmHg
